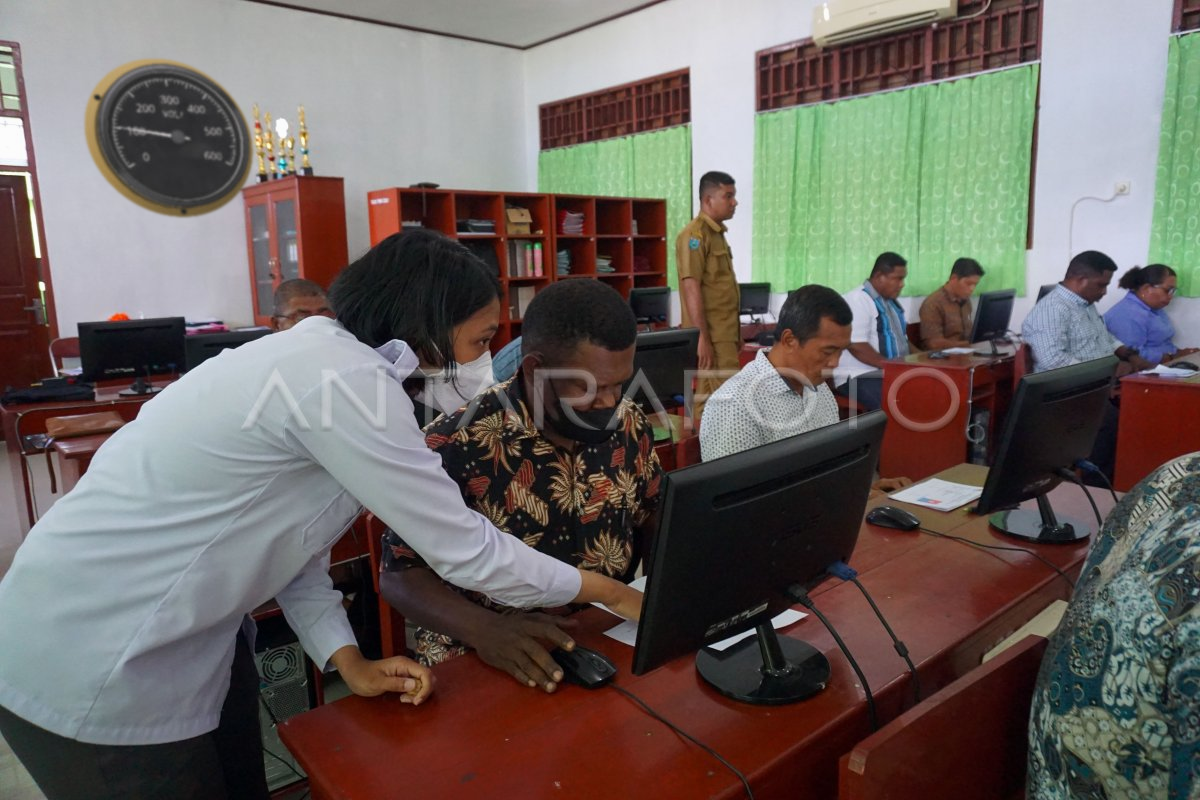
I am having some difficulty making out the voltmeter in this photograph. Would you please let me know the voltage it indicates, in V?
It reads 100 V
